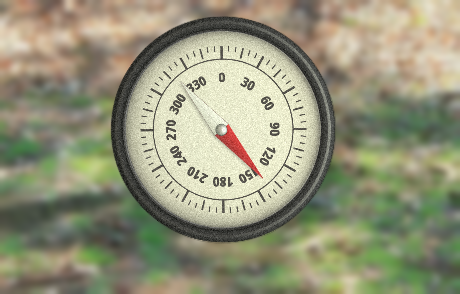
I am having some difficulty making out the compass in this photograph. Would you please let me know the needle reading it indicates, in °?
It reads 140 °
